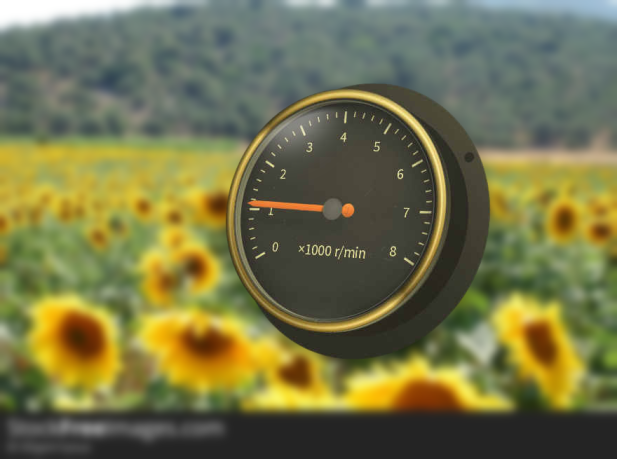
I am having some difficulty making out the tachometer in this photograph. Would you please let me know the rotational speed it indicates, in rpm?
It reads 1100 rpm
